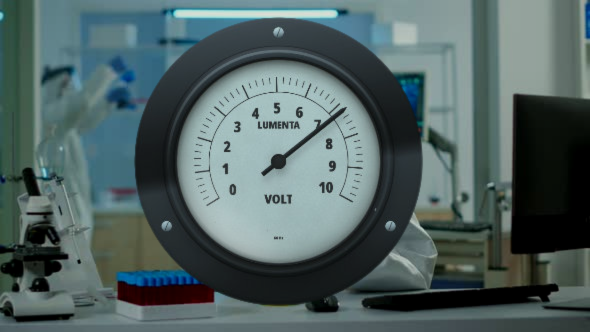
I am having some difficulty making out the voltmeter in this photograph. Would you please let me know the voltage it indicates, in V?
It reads 7.2 V
